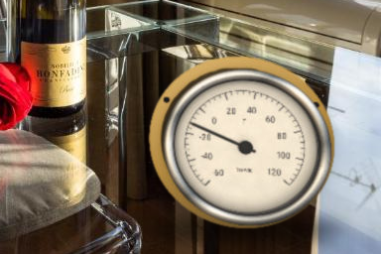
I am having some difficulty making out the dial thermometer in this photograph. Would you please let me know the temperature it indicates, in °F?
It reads -12 °F
